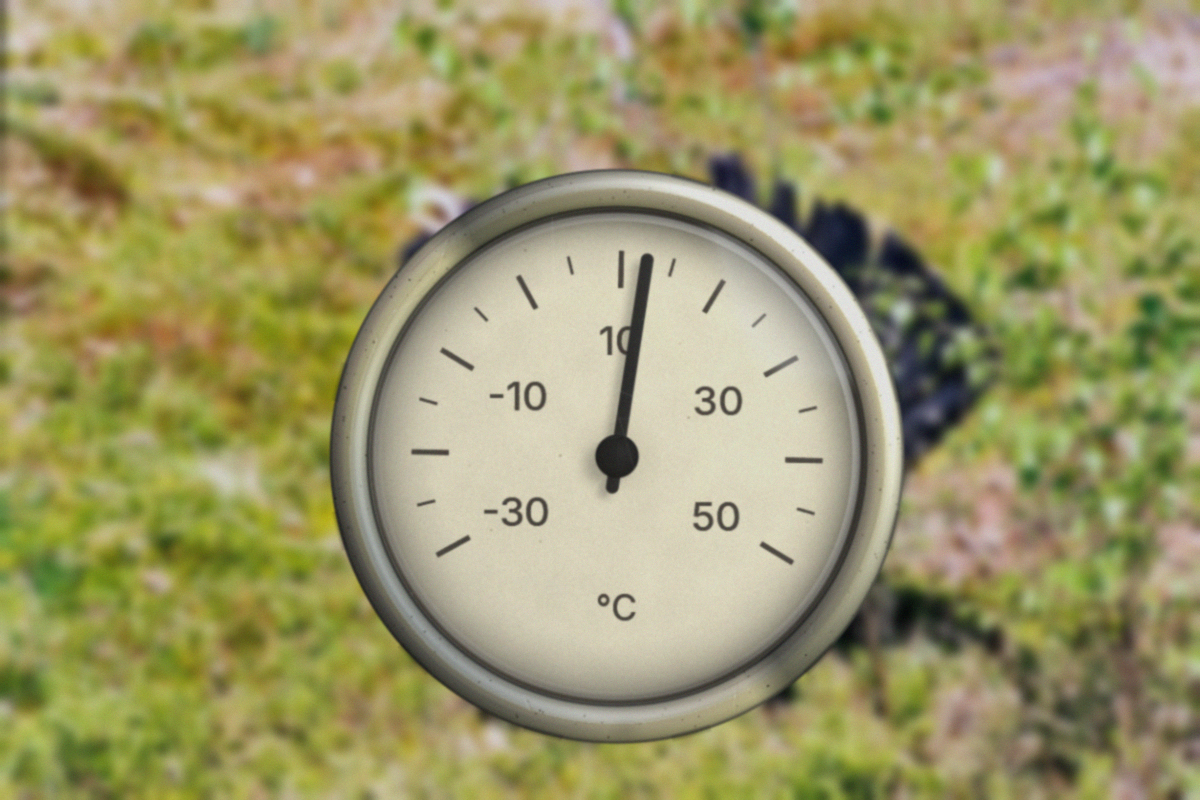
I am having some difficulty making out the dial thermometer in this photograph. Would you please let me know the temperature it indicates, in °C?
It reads 12.5 °C
